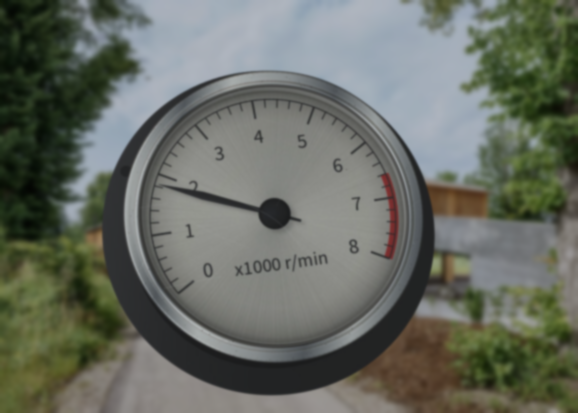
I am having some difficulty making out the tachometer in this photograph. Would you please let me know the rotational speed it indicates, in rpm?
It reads 1800 rpm
